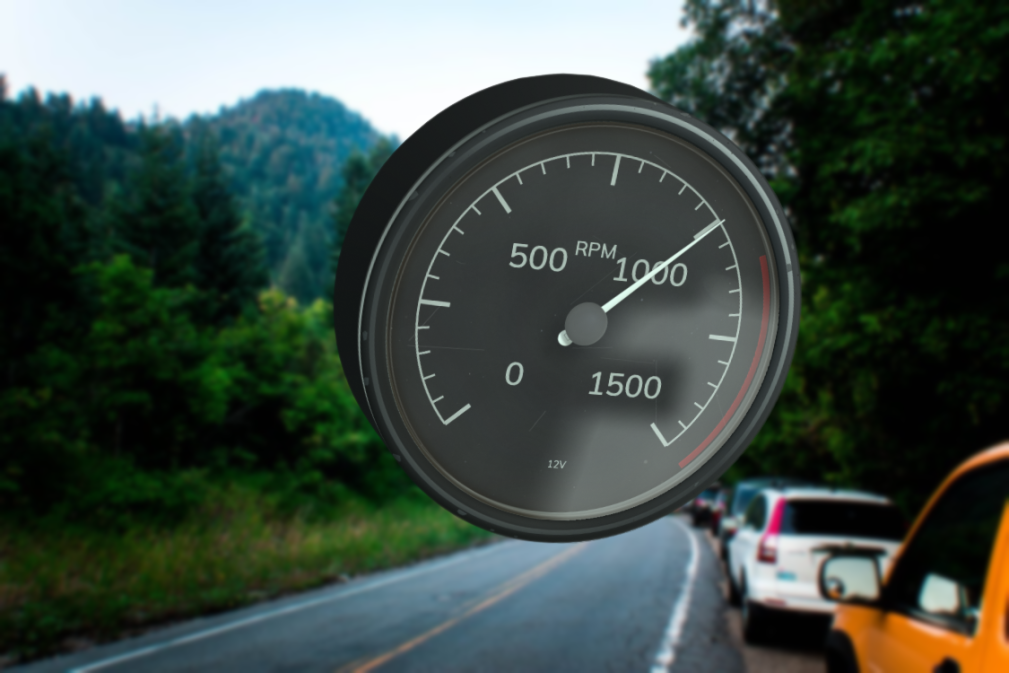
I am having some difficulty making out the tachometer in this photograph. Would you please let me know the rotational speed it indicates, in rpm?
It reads 1000 rpm
